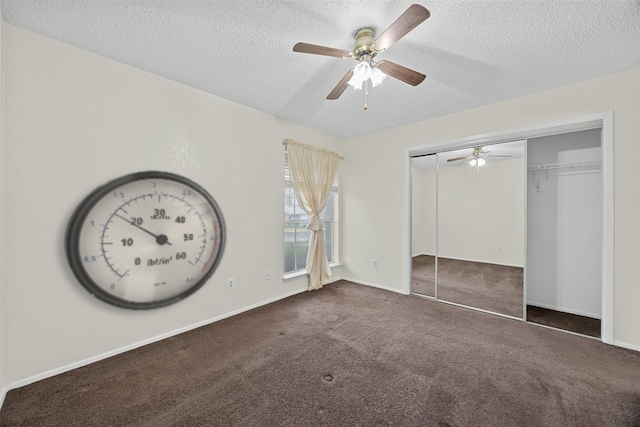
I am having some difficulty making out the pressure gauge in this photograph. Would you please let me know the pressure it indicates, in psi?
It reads 18 psi
